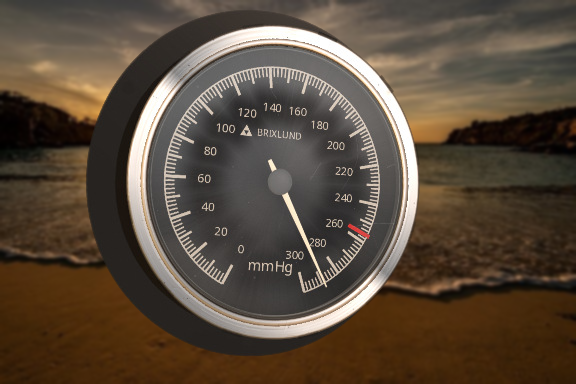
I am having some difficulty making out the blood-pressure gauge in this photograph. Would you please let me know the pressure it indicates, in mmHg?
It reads 290 mmHg
